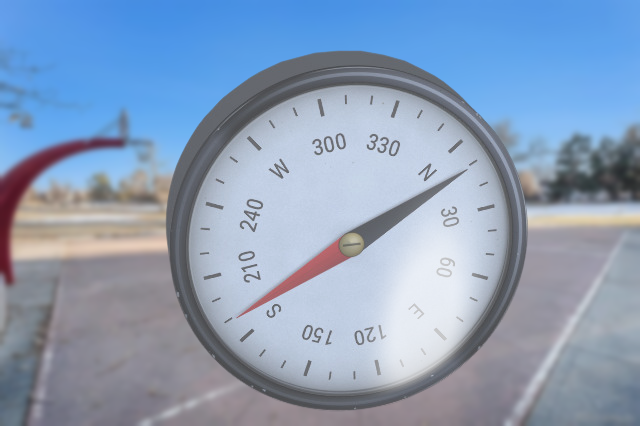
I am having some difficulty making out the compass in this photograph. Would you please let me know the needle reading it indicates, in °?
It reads 190 °
